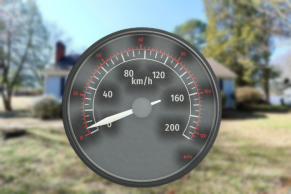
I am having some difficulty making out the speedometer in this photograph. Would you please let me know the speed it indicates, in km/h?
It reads 5 km/h
